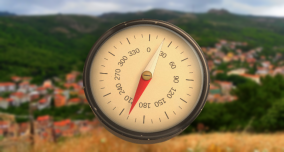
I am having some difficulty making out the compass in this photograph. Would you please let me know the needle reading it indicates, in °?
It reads 200 °
